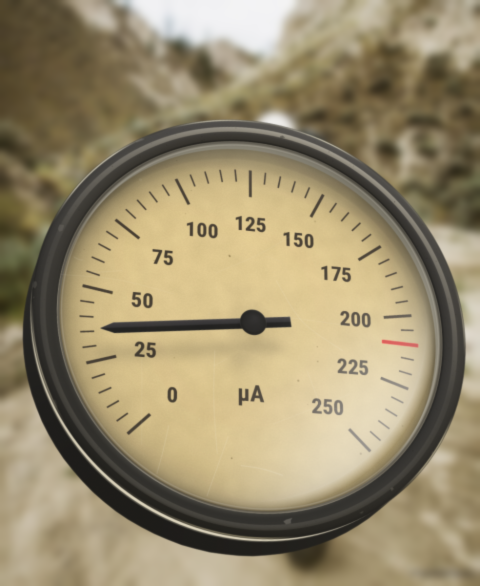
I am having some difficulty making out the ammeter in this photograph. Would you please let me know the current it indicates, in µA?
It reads 35 µA
